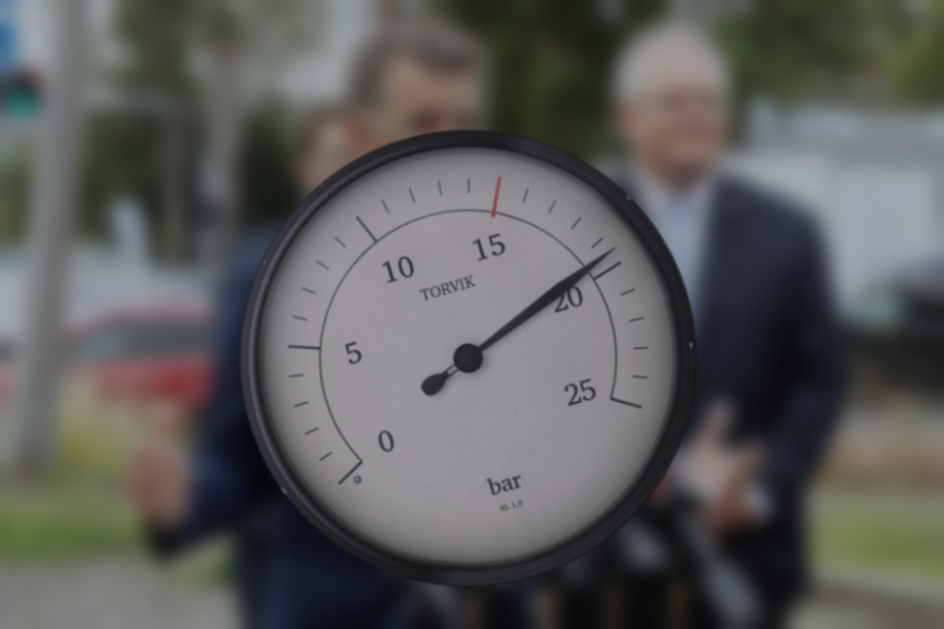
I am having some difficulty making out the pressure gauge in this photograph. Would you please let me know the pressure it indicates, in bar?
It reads 19.5 bar
